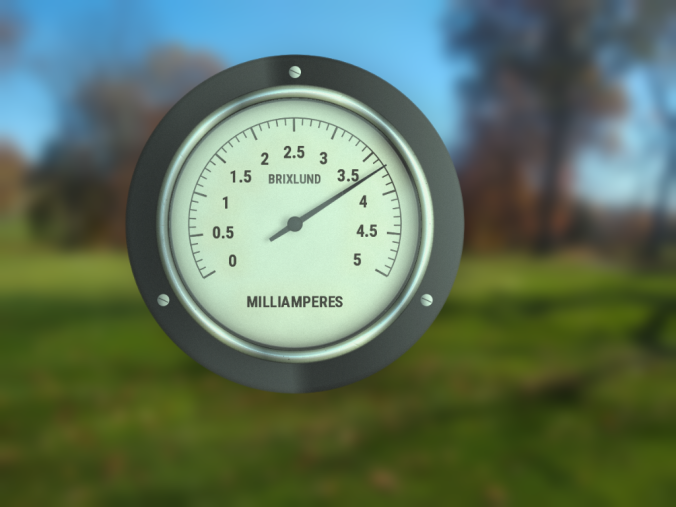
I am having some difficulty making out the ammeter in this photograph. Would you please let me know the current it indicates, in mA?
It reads 3.7 mA
